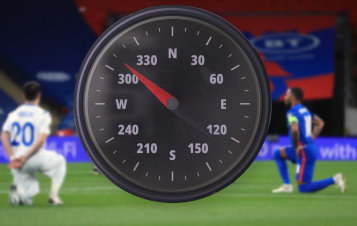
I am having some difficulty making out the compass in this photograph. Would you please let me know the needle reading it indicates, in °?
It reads 310 °
